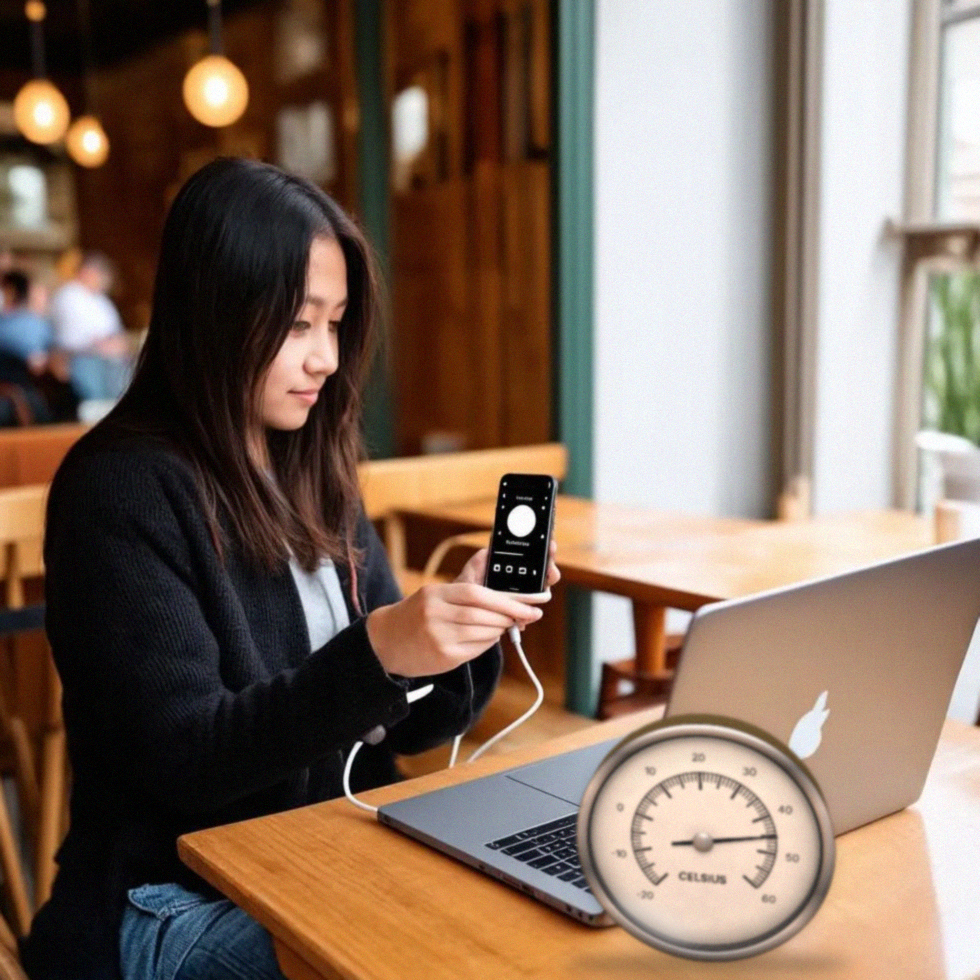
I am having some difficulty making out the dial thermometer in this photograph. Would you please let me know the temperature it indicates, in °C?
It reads 45 °C
